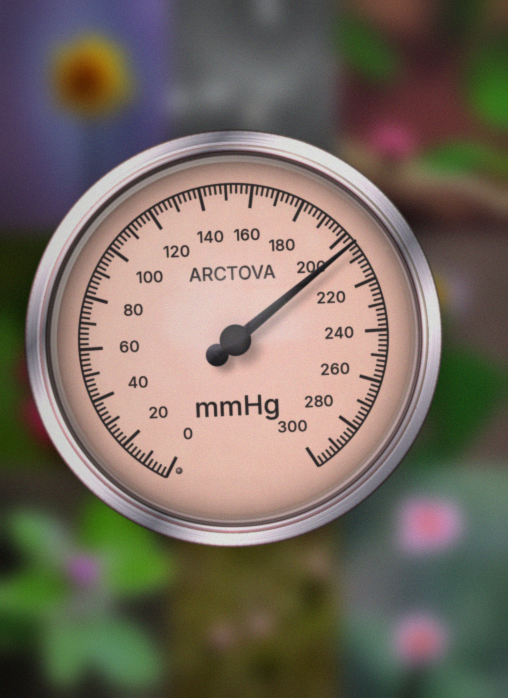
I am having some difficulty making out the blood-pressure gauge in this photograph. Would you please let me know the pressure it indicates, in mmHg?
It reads 204 mmHg
